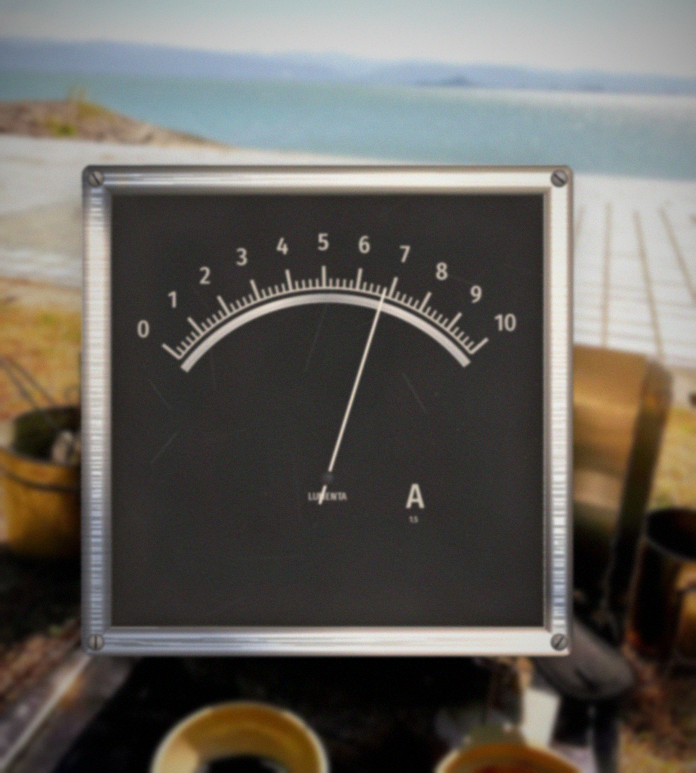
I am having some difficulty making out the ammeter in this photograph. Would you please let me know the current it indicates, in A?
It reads 6.8 A
